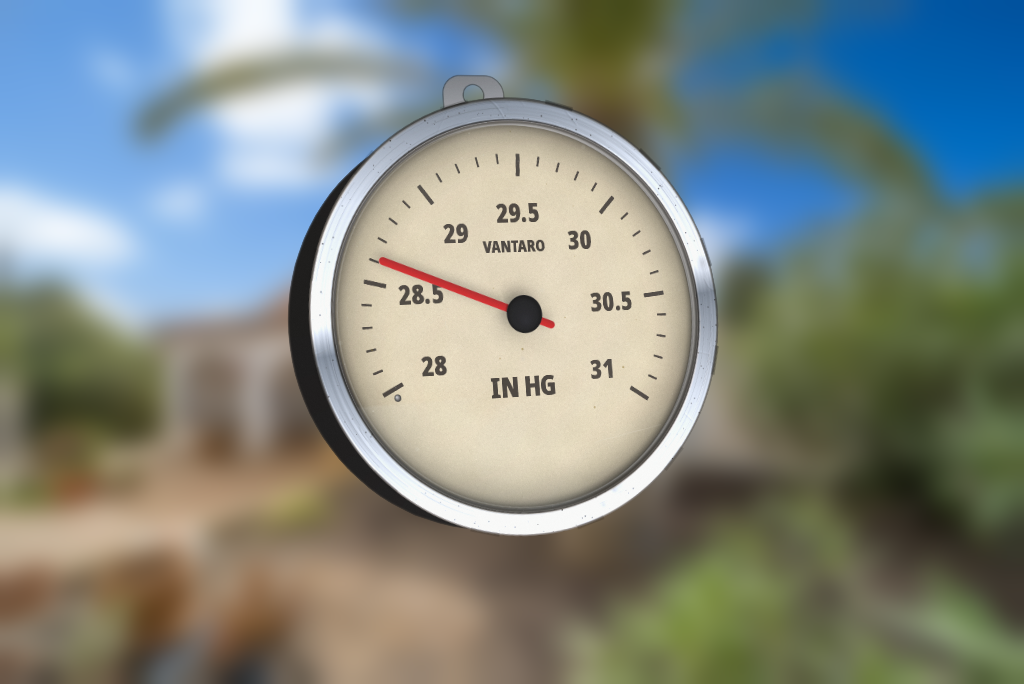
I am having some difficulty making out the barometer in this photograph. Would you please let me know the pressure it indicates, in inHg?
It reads 28.6 inHg
